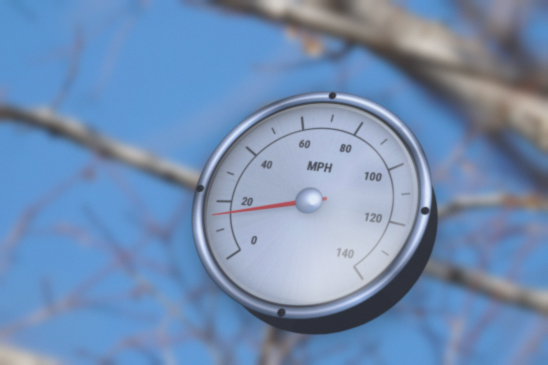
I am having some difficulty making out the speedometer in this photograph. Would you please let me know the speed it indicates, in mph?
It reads 15 mph
